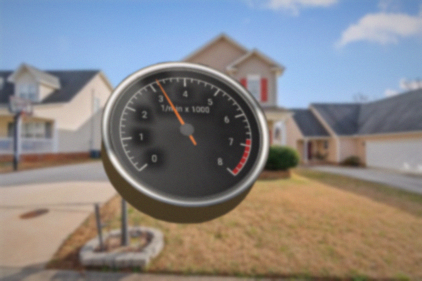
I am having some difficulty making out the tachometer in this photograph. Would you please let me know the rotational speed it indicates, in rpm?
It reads 3200 rpm
